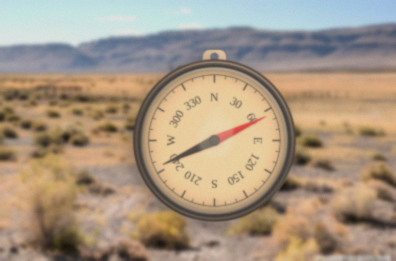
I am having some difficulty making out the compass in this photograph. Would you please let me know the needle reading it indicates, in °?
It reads 65 °
